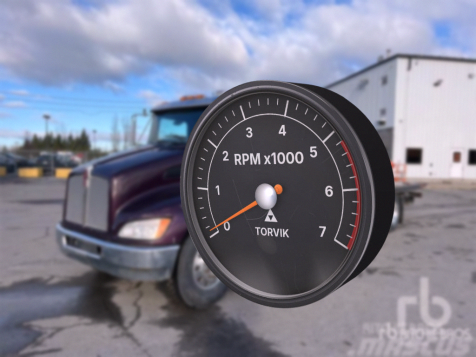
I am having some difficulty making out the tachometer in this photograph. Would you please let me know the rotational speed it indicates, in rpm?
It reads 100 rpm
